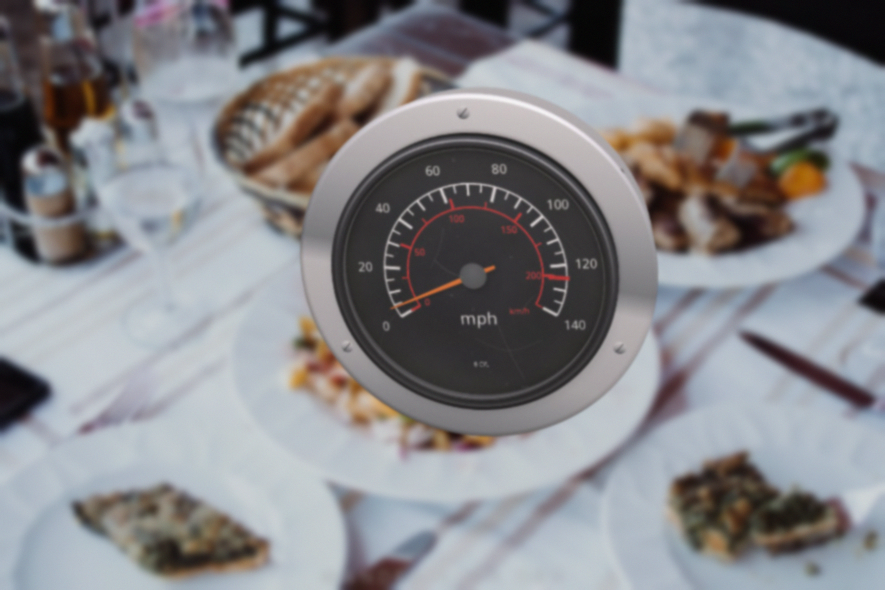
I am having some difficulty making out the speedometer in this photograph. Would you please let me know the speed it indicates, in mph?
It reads 5 mph
